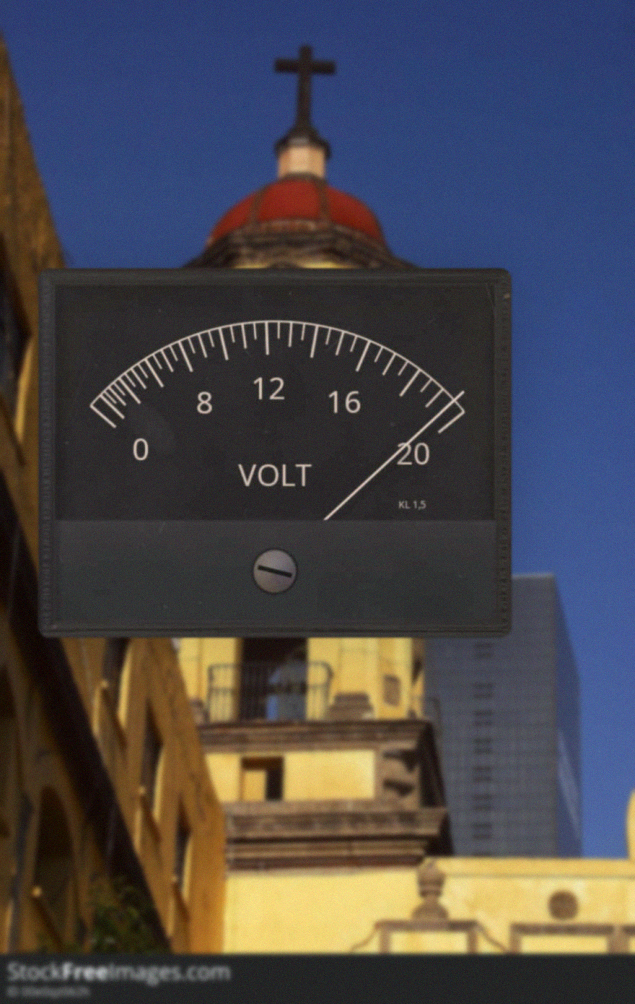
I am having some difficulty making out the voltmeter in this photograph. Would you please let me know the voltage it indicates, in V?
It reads 19.5 V
